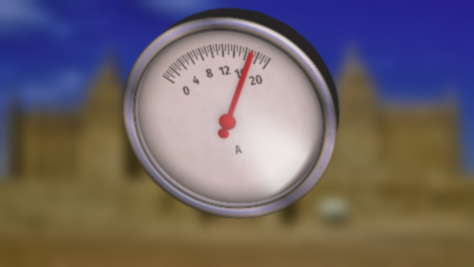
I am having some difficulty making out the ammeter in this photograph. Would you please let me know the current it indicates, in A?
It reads 17 A
